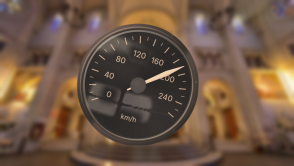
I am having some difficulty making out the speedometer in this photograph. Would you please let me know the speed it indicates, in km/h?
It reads 190 km/h
